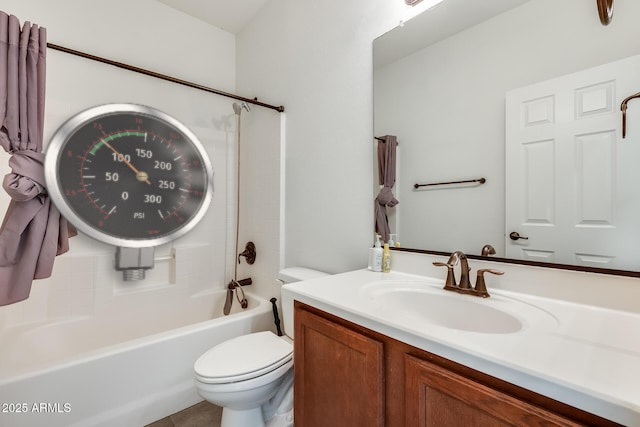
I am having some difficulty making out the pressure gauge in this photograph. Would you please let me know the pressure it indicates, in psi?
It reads 100 psi
